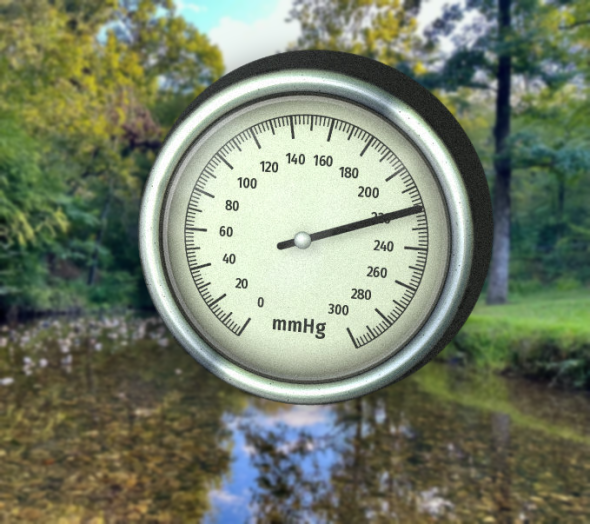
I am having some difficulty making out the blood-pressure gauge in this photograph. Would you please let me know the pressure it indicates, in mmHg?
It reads 220 mmHg
